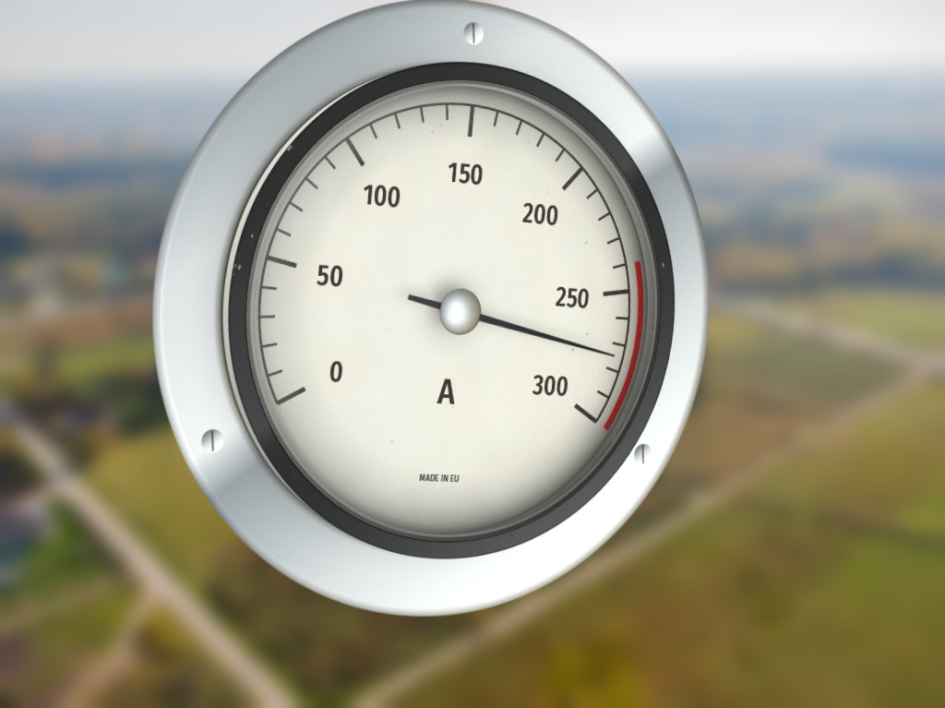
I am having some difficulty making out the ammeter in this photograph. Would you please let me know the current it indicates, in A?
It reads 275 A
